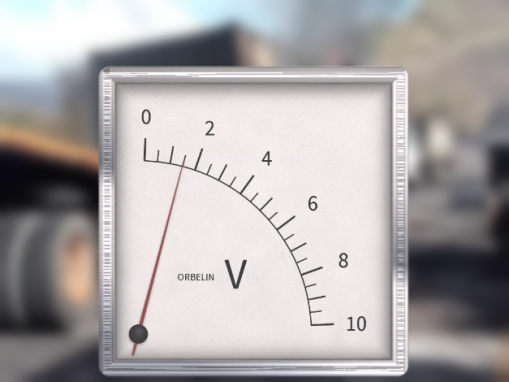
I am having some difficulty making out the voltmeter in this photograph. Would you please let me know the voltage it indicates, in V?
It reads 1.5 V
